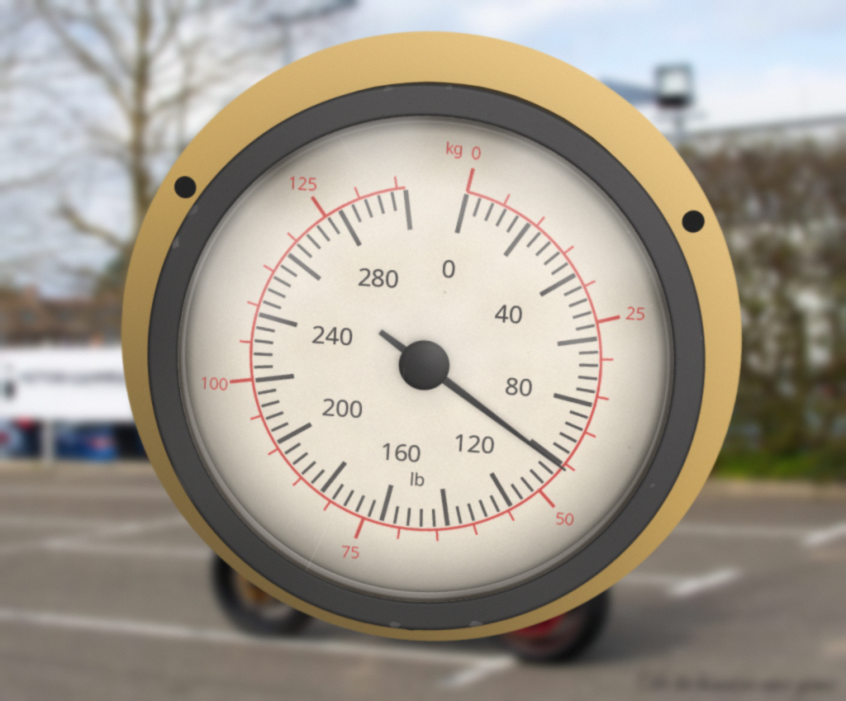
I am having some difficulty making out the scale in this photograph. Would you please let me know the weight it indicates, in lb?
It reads 100 lb
